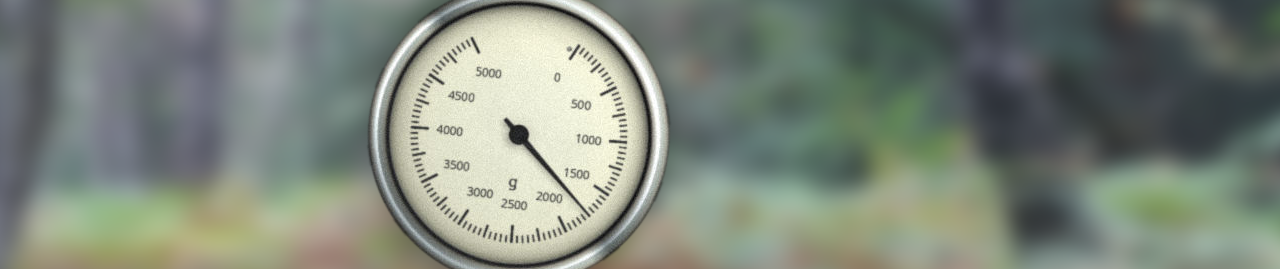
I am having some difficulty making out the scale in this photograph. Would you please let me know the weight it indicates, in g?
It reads 1750 g
